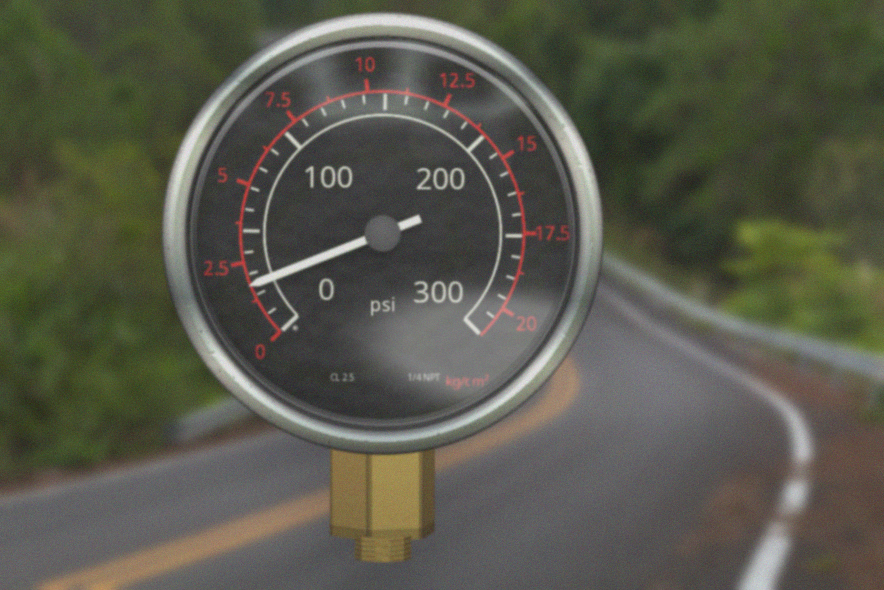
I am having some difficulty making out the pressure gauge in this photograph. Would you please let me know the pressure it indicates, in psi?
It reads 25 psi
